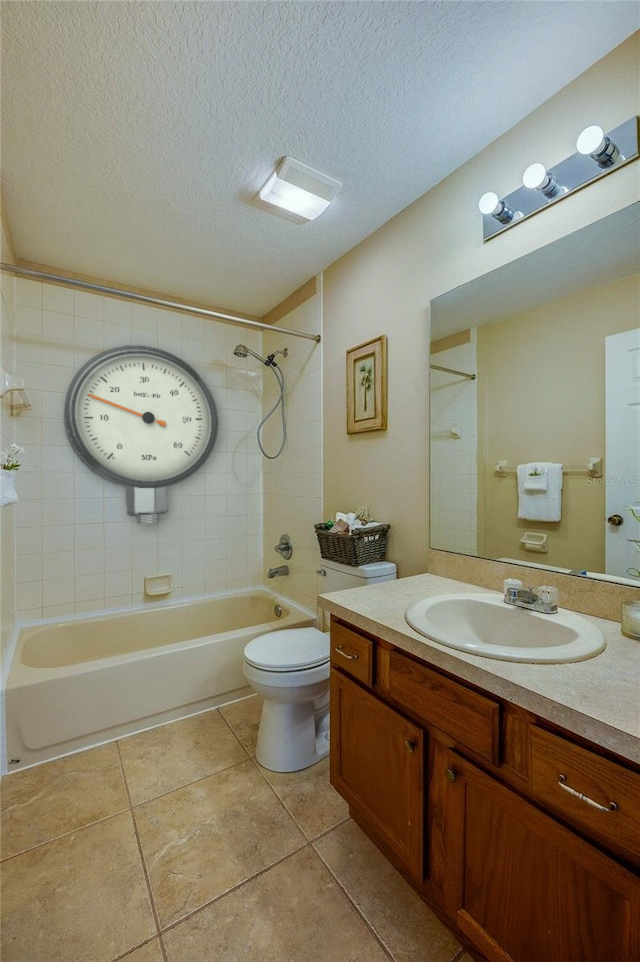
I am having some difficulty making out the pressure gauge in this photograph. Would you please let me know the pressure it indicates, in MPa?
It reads 15 MPa
